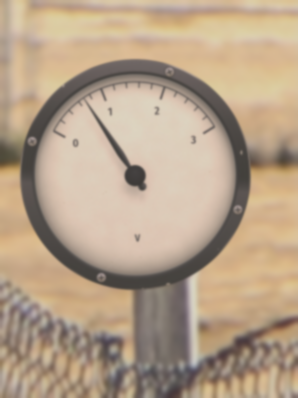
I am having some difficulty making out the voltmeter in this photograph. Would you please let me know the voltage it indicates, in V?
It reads 0.7 V
